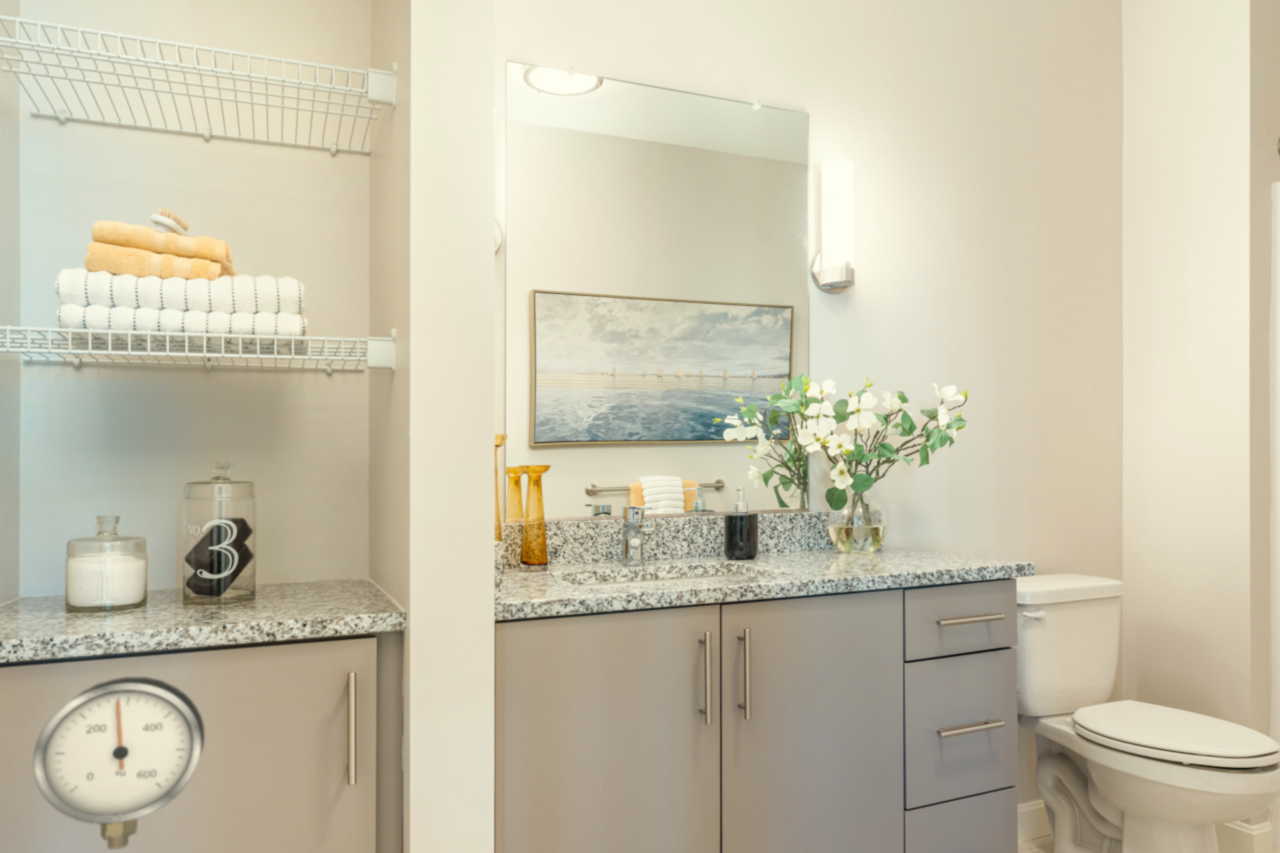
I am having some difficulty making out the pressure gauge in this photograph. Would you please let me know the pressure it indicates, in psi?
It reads 280 psi
